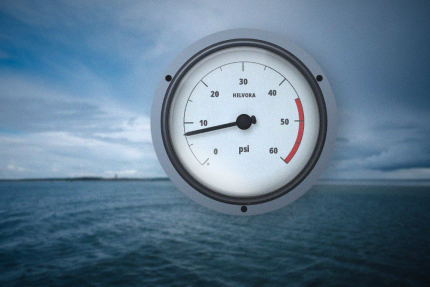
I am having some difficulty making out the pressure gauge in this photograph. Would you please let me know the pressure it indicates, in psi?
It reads 7.5 psi
